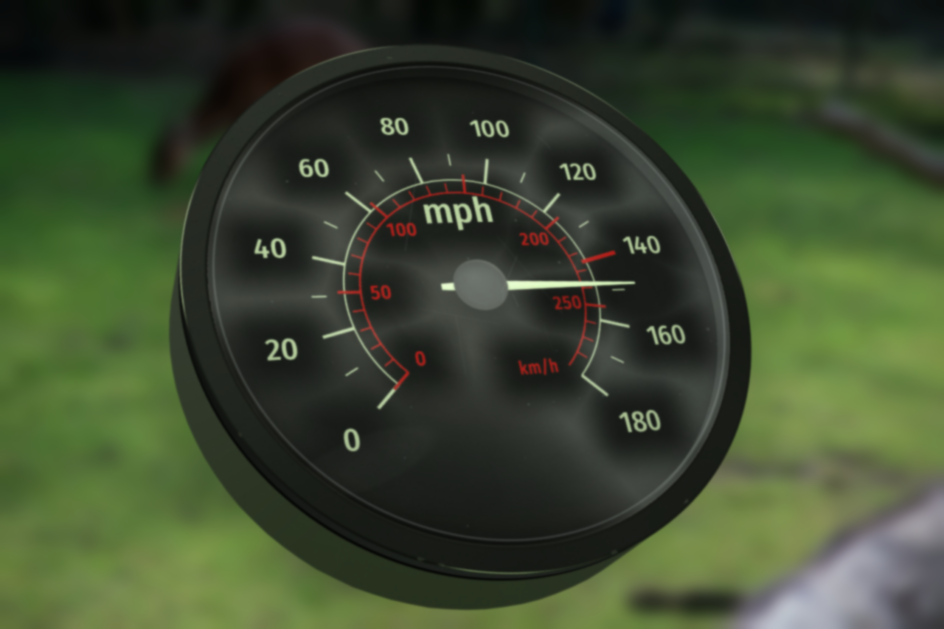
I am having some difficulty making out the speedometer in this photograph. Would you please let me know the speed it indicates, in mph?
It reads 150 mph
